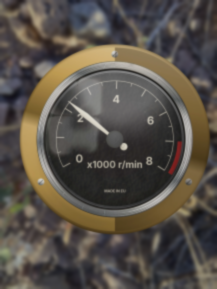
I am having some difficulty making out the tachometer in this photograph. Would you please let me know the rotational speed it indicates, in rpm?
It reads 2250 rpm
